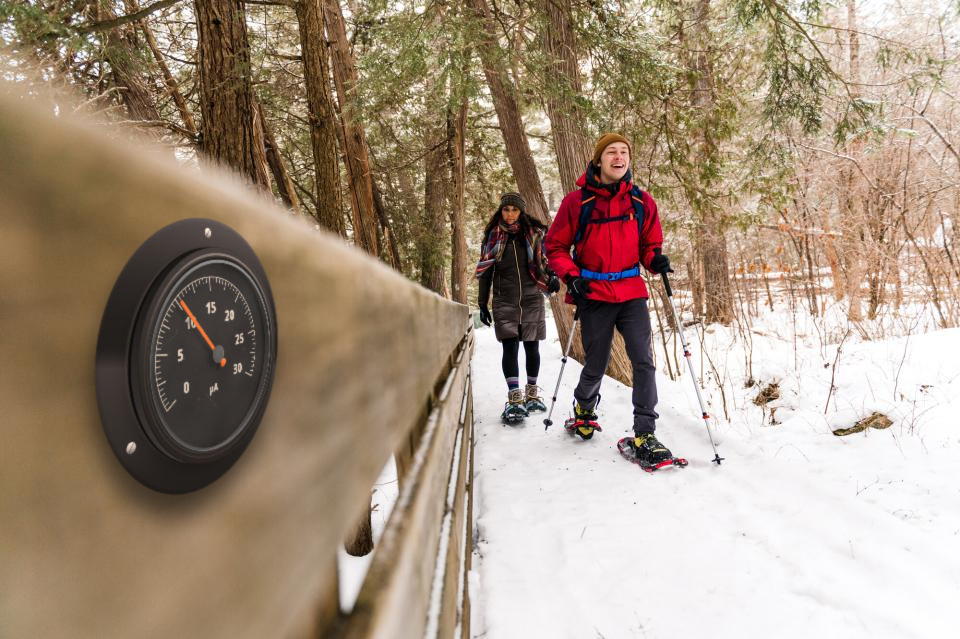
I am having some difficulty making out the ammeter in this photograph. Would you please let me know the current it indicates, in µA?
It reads 10 µA
